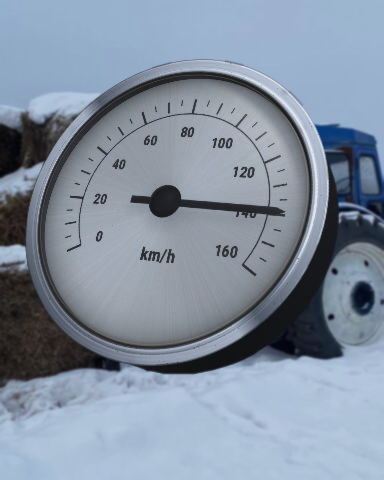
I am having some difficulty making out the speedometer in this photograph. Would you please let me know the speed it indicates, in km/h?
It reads 140 km/h
